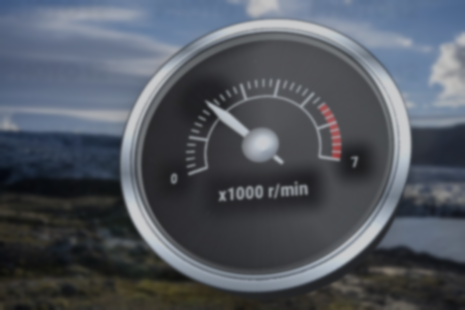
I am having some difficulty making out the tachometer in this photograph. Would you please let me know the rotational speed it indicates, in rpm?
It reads 2000 rpm
